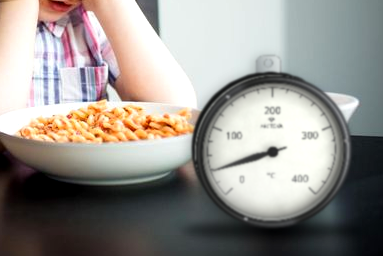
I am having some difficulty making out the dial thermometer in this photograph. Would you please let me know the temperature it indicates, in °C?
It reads 40 °C
